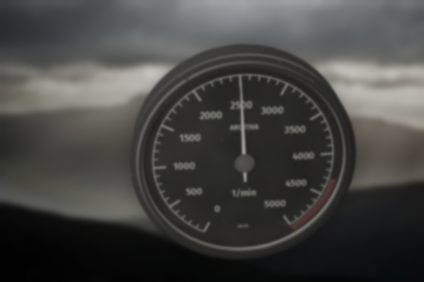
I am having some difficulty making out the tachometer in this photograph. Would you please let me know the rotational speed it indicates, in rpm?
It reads 2500 rpm
